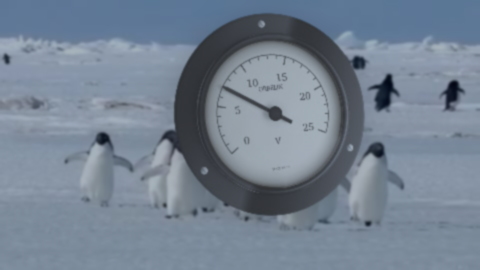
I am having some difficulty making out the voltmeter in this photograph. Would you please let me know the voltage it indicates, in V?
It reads 7 V
